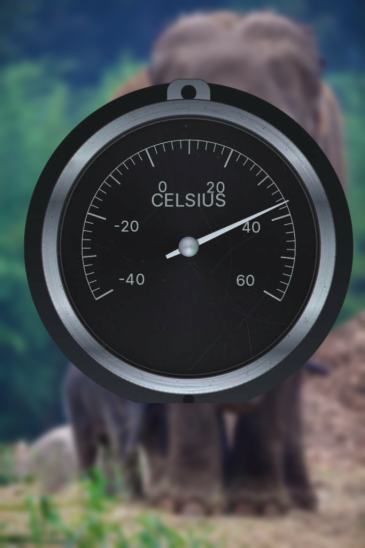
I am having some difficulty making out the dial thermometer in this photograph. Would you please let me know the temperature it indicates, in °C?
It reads 37 °C
